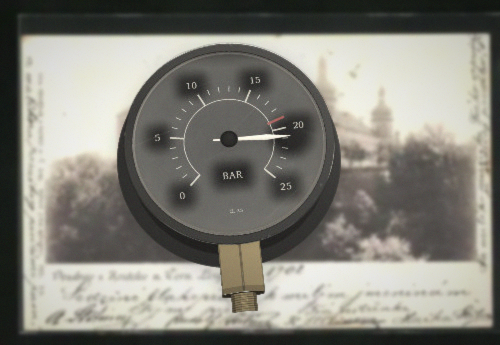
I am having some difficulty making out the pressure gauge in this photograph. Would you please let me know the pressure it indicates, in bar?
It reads 21 bar
